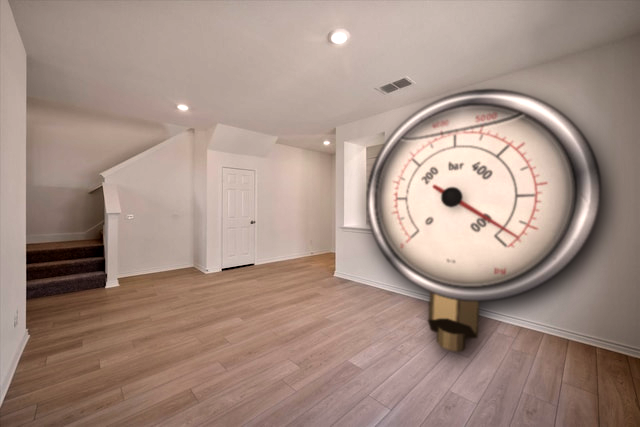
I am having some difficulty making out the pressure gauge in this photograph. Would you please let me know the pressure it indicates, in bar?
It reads 575 bar
